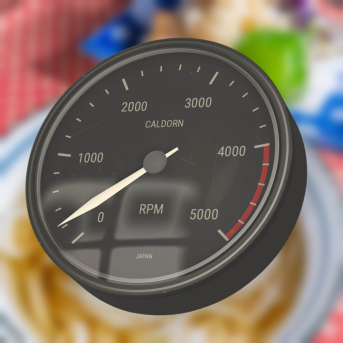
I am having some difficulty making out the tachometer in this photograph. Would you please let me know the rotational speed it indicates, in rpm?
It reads 200 rpm
